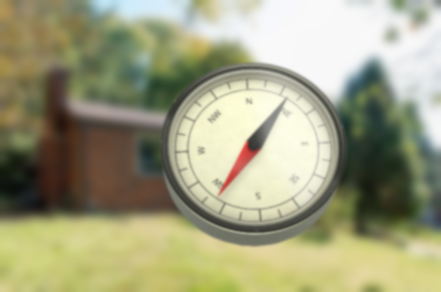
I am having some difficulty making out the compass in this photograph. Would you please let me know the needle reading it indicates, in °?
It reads 217.5 °
